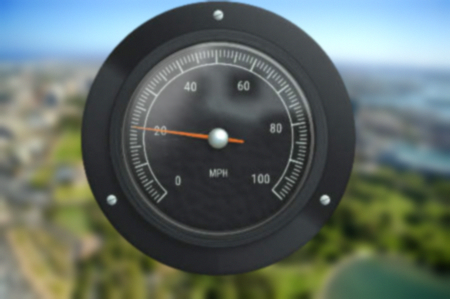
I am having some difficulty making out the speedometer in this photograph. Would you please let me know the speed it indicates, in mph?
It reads 20 mph
